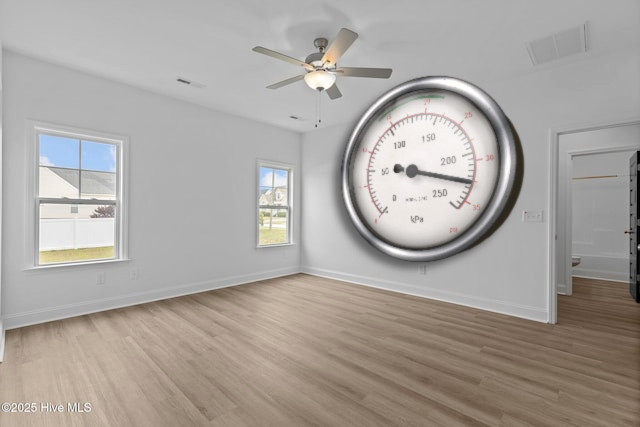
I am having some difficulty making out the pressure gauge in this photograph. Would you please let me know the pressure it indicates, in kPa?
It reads 225 kPa
